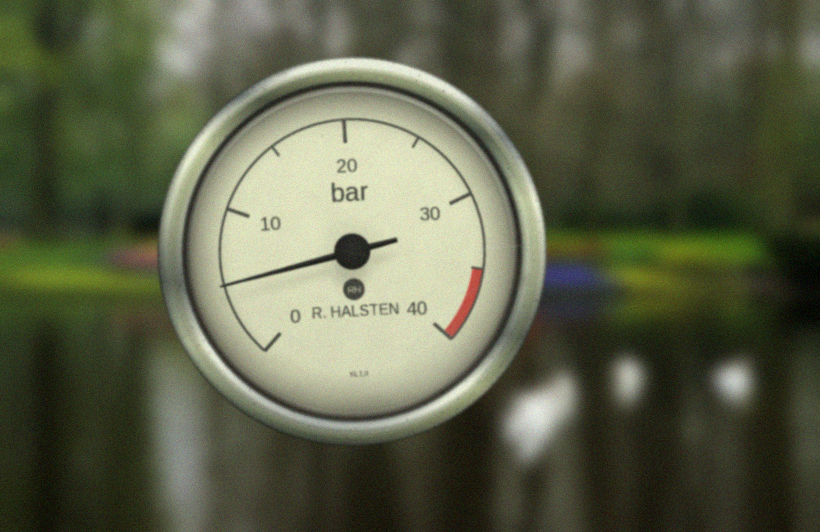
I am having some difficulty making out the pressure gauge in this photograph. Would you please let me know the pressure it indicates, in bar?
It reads 5 bar
